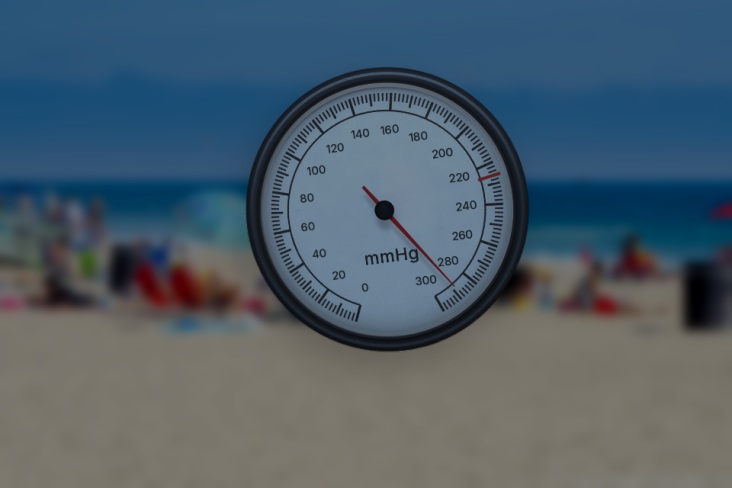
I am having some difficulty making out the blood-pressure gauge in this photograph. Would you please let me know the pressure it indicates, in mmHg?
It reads 288 mmHg
